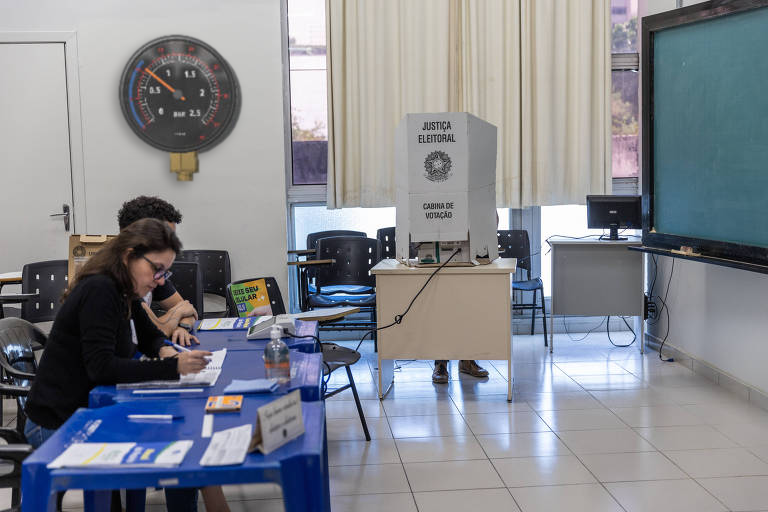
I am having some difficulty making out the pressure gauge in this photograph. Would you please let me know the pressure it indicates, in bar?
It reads 0.75 bar
